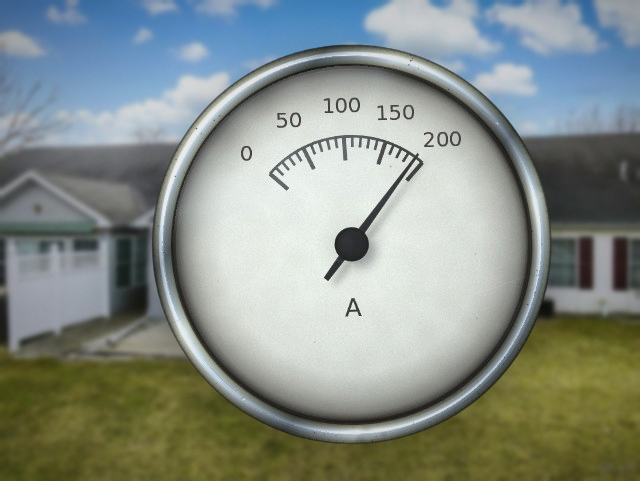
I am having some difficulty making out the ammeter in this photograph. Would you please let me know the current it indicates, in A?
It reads 190 A
